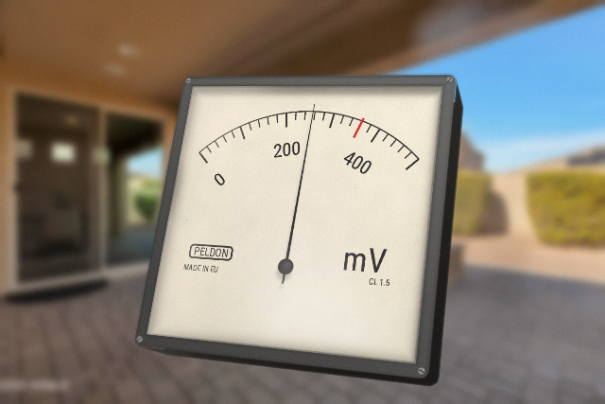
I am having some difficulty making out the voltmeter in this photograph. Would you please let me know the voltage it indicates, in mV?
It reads 260 mV
